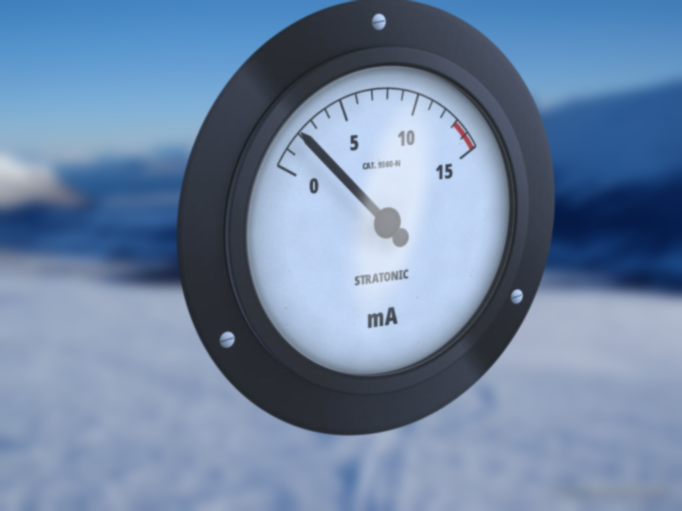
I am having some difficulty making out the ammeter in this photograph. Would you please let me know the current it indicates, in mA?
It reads 2 mA
